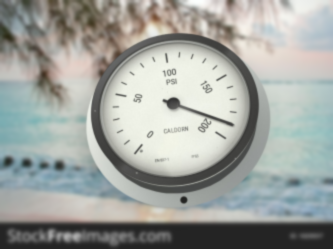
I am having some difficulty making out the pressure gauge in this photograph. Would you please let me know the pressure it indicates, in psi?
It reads 190 psi
